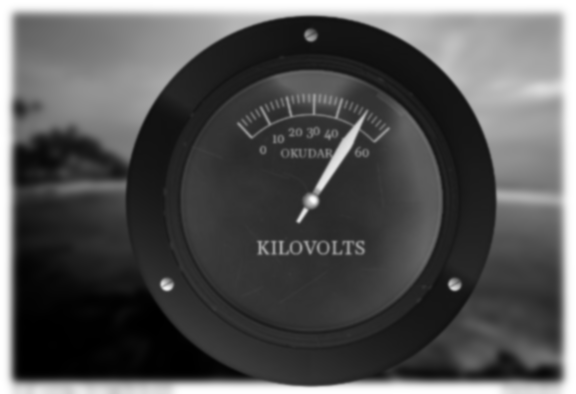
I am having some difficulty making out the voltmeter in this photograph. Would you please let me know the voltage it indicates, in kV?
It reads 50 kV
